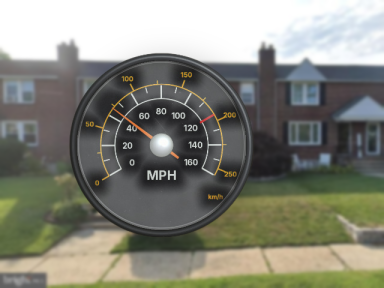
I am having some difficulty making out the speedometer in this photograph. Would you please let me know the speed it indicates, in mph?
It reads 45 mph
